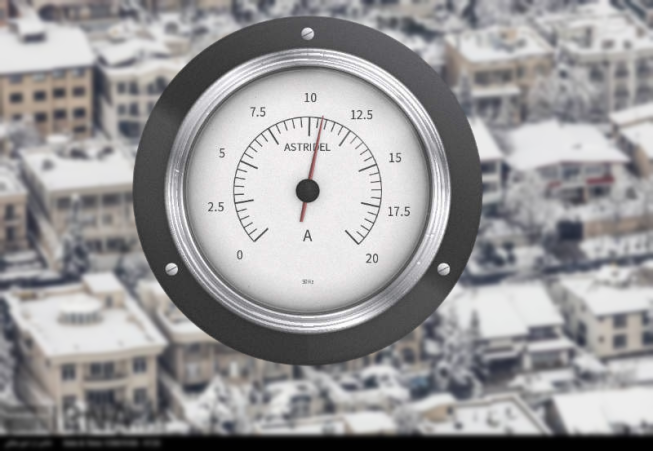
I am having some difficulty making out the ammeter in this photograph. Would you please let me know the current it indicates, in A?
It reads 10.75 A
